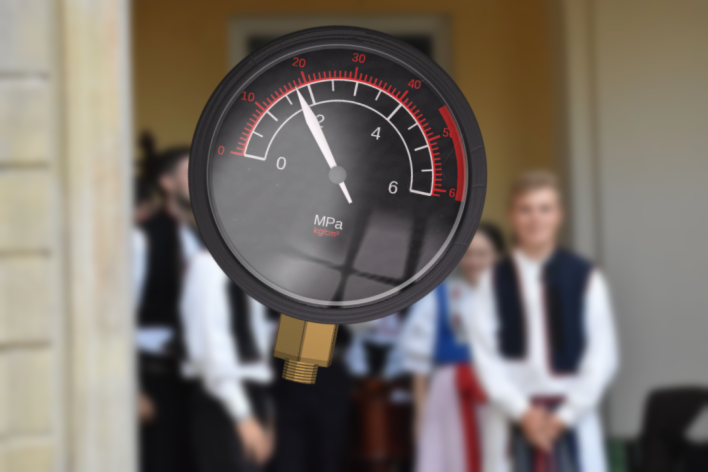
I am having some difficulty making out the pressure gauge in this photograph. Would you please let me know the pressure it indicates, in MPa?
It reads 1.75 MPa
